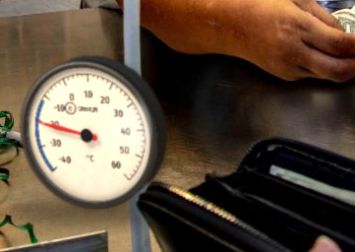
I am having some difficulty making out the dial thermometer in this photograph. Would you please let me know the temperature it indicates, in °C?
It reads -20 °C
